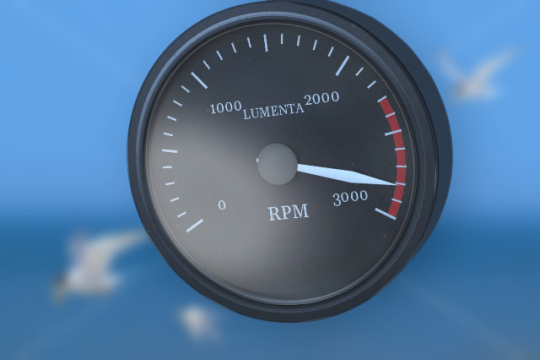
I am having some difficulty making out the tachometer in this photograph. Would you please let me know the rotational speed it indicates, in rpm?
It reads 2800 rpm
